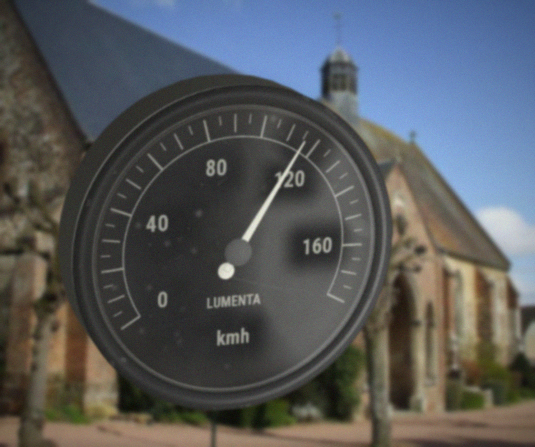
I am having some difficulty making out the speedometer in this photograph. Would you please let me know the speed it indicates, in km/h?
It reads 115 km/h
